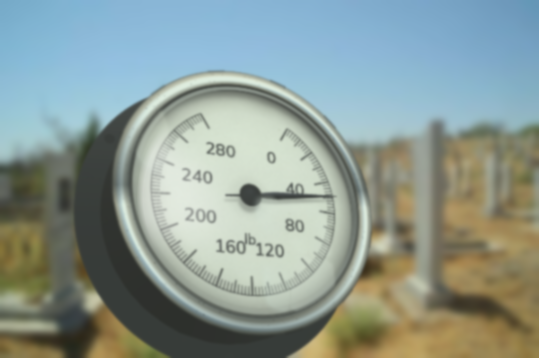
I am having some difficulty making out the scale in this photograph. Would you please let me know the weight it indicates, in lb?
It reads 50 lb
